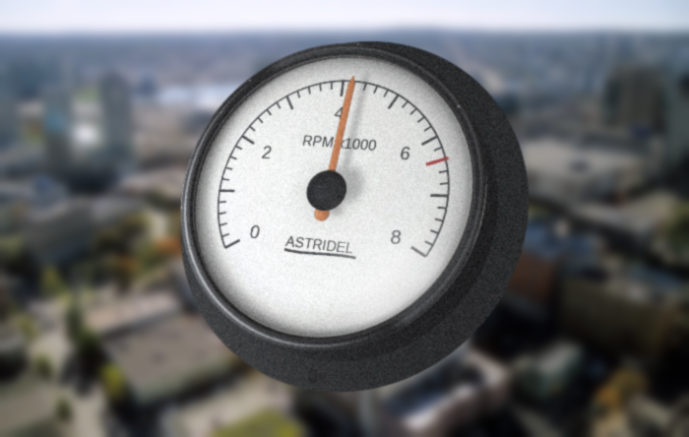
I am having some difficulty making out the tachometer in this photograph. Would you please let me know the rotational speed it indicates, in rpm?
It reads 4200 rpm
